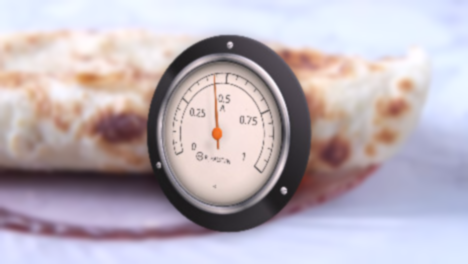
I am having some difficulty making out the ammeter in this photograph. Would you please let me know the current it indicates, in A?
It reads 0.45 A
